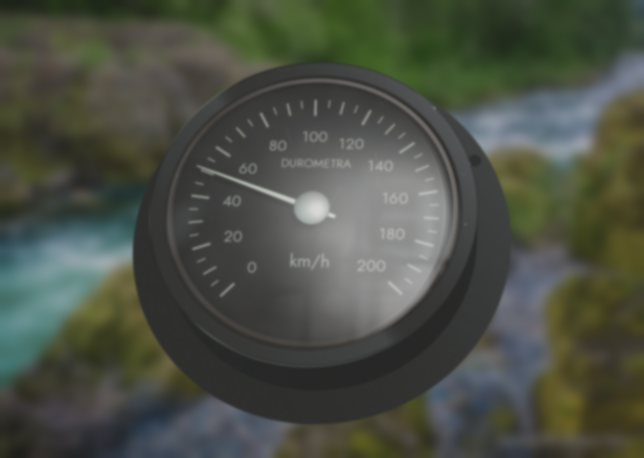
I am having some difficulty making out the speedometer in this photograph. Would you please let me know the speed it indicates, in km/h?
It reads 50 km/h
